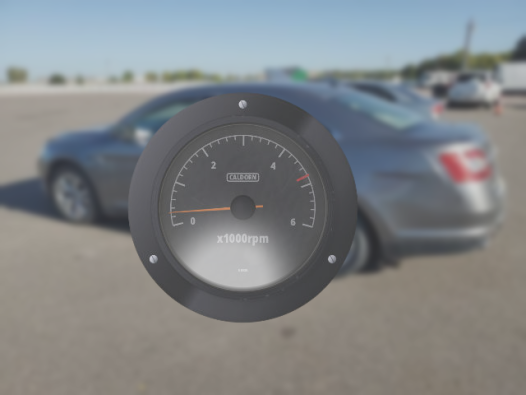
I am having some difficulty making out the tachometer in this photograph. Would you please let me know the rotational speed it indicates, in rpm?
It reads 300 rpm
